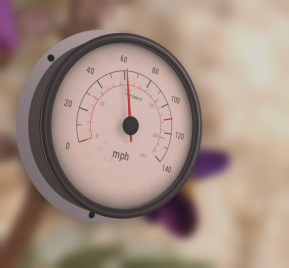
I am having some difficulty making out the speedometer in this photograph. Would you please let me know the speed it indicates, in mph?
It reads 60 mph
